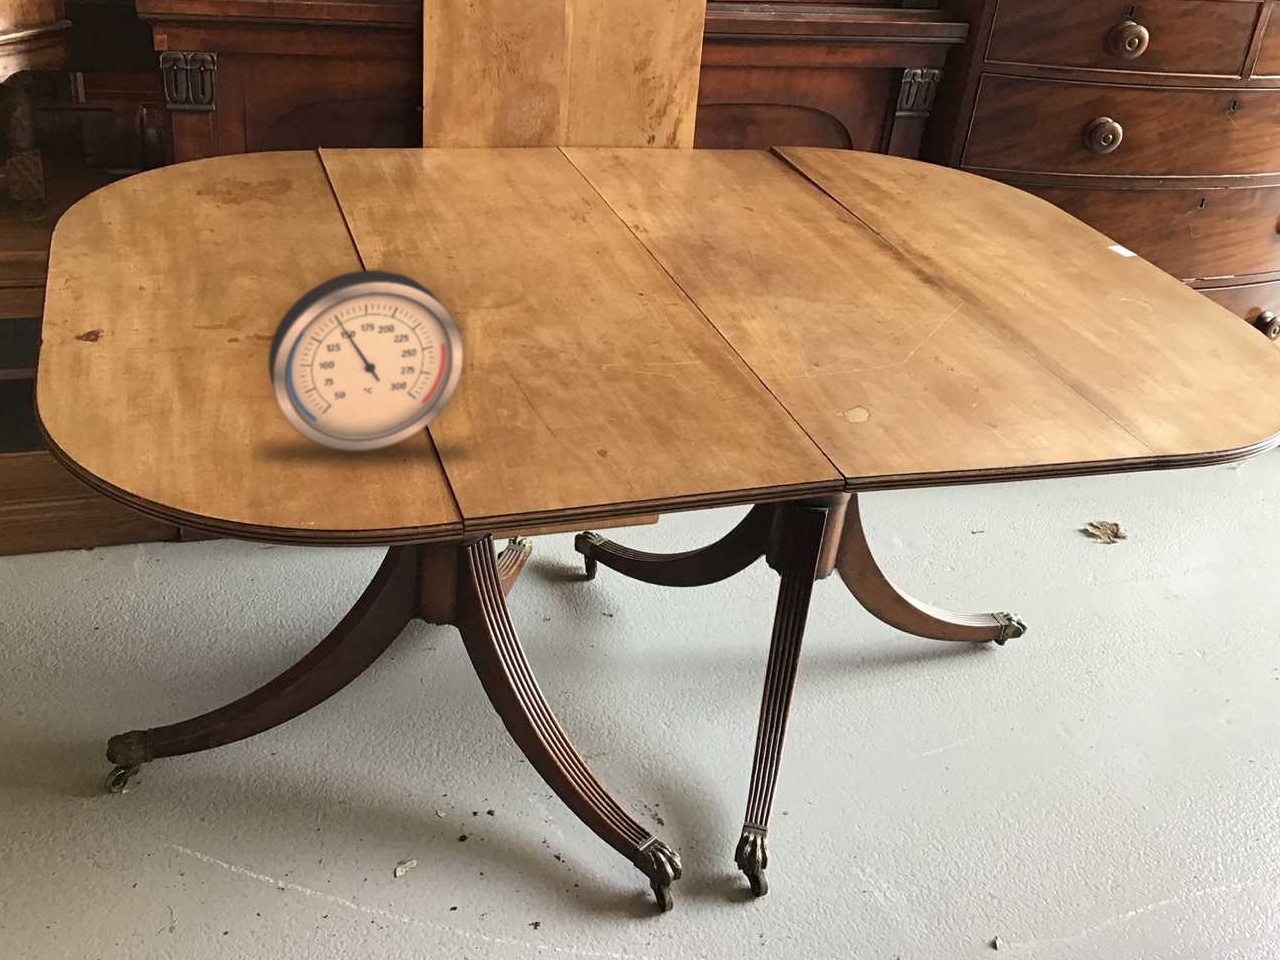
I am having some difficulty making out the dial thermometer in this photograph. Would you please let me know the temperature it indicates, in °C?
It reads 150 °C
